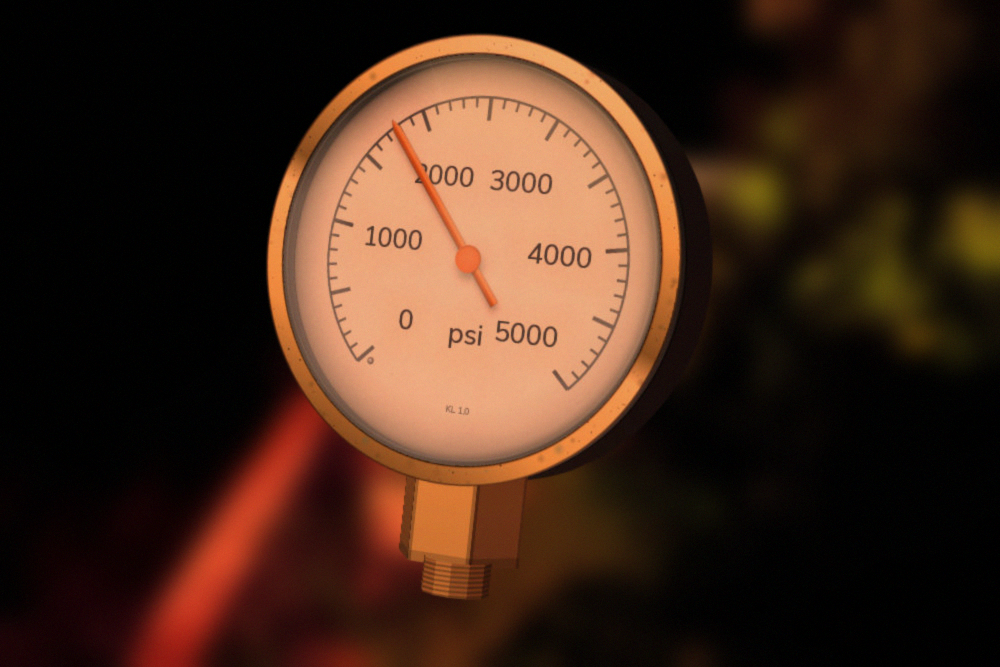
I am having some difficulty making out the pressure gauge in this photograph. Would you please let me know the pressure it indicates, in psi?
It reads 1800 psi
